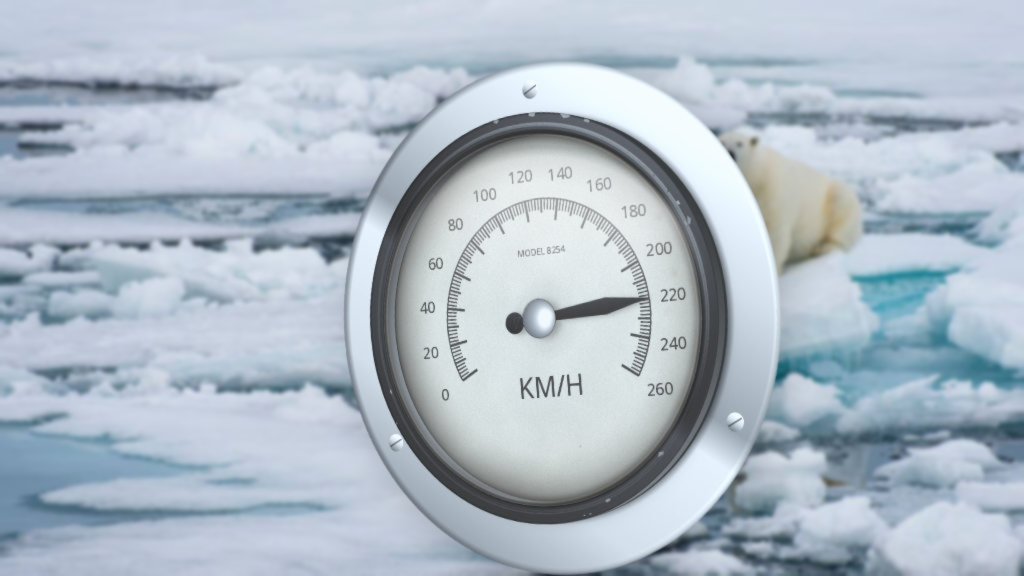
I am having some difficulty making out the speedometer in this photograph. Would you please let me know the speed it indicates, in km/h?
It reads 220 km/h
